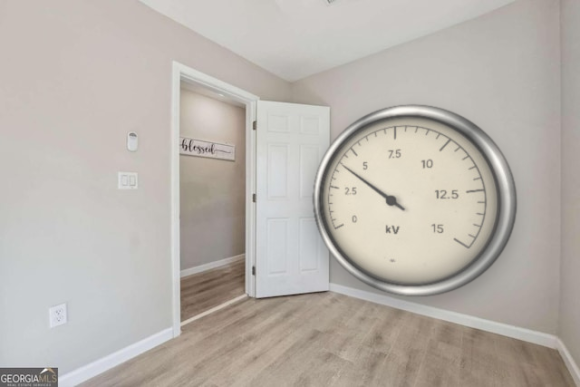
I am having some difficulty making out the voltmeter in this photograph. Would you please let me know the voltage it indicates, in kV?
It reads 4 kV
